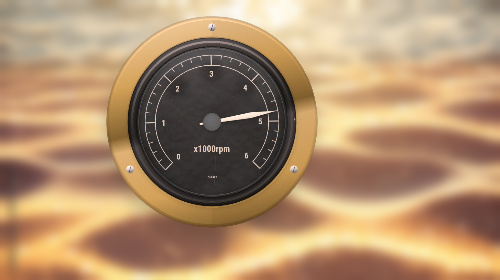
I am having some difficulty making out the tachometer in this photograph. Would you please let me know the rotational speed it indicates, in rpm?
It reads 4800 rpm
